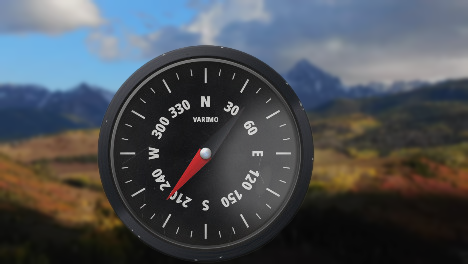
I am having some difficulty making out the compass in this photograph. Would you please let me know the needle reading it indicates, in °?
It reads 220 °
